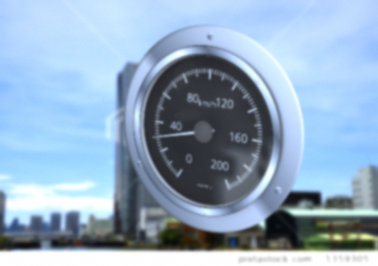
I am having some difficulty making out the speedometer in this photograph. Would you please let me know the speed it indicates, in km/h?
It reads 30 km/h
